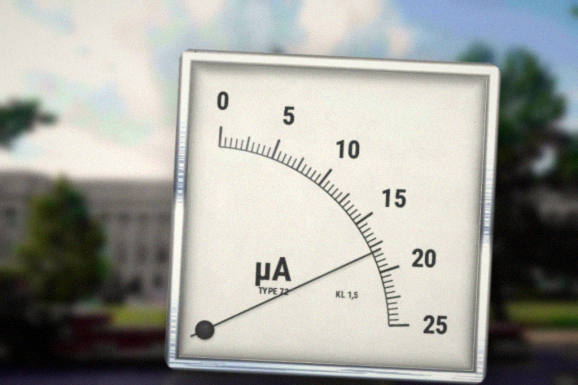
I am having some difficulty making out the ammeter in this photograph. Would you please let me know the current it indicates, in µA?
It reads 18 µA
